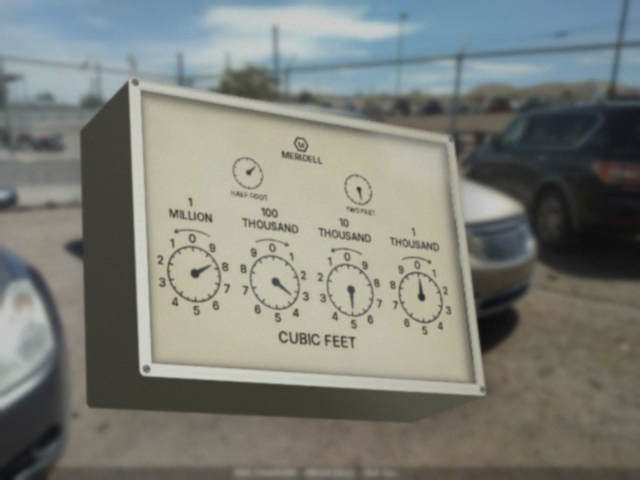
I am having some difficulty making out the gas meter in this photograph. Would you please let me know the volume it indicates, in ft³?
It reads 835000 ft³
